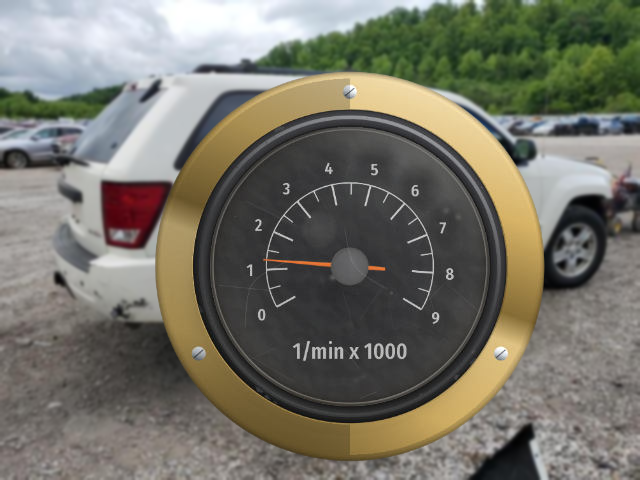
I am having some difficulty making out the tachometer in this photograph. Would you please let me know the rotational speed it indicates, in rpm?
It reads 1250 rpm
